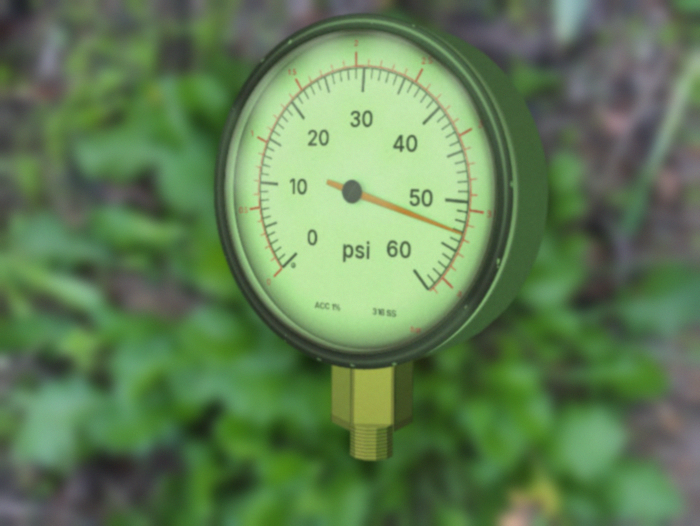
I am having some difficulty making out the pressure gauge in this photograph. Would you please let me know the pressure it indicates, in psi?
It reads 53 psi
